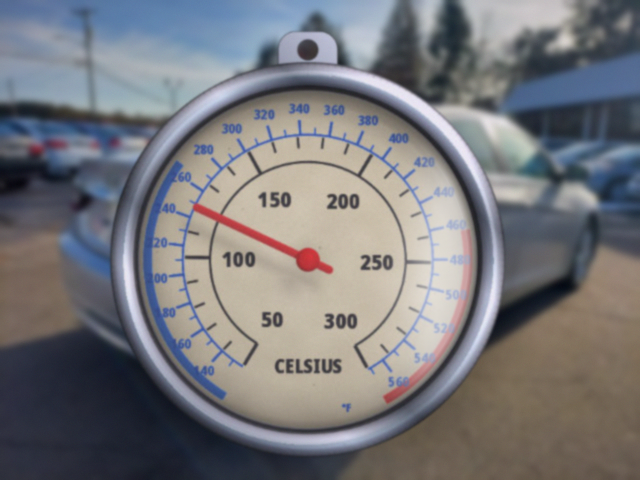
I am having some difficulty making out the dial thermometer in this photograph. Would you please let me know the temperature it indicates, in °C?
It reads 120 °C
